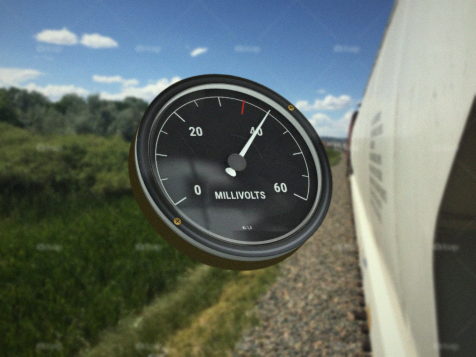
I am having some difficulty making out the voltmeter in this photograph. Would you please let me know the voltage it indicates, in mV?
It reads 40 mV
